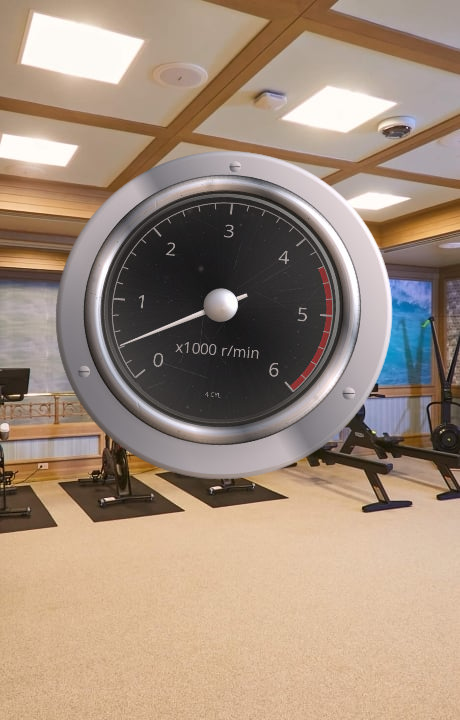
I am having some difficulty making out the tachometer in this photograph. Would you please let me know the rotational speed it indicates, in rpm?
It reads 400 rpm
